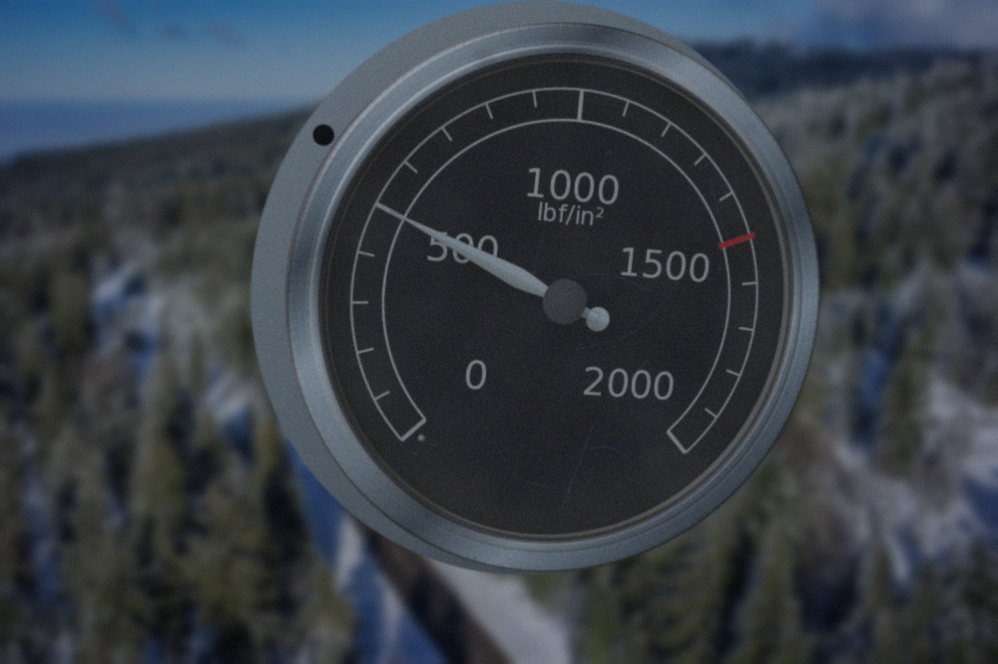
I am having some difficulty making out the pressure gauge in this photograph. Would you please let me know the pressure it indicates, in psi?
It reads 500 psi
